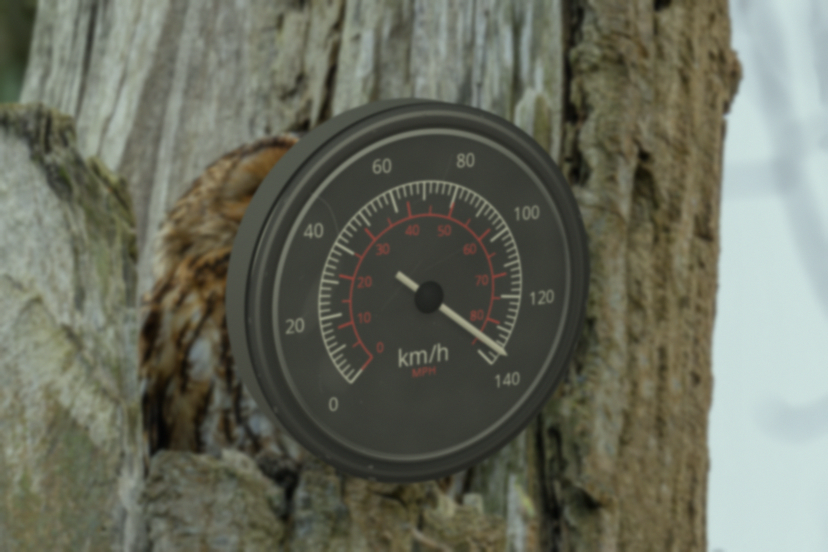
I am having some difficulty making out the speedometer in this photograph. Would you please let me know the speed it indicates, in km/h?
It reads 136 km/h
